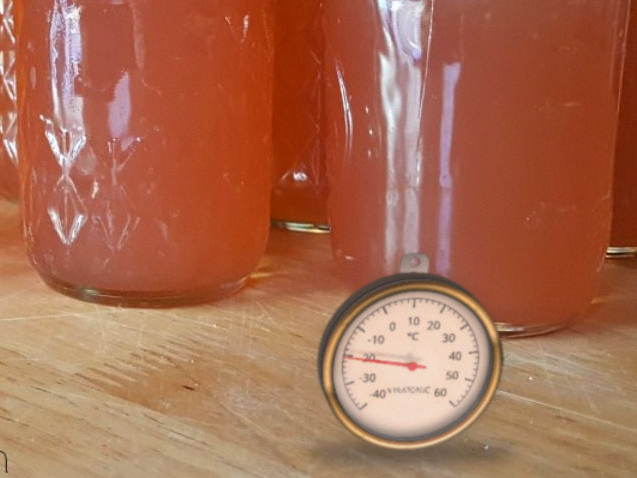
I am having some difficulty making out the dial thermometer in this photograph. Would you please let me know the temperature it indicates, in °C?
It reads -20 °C
